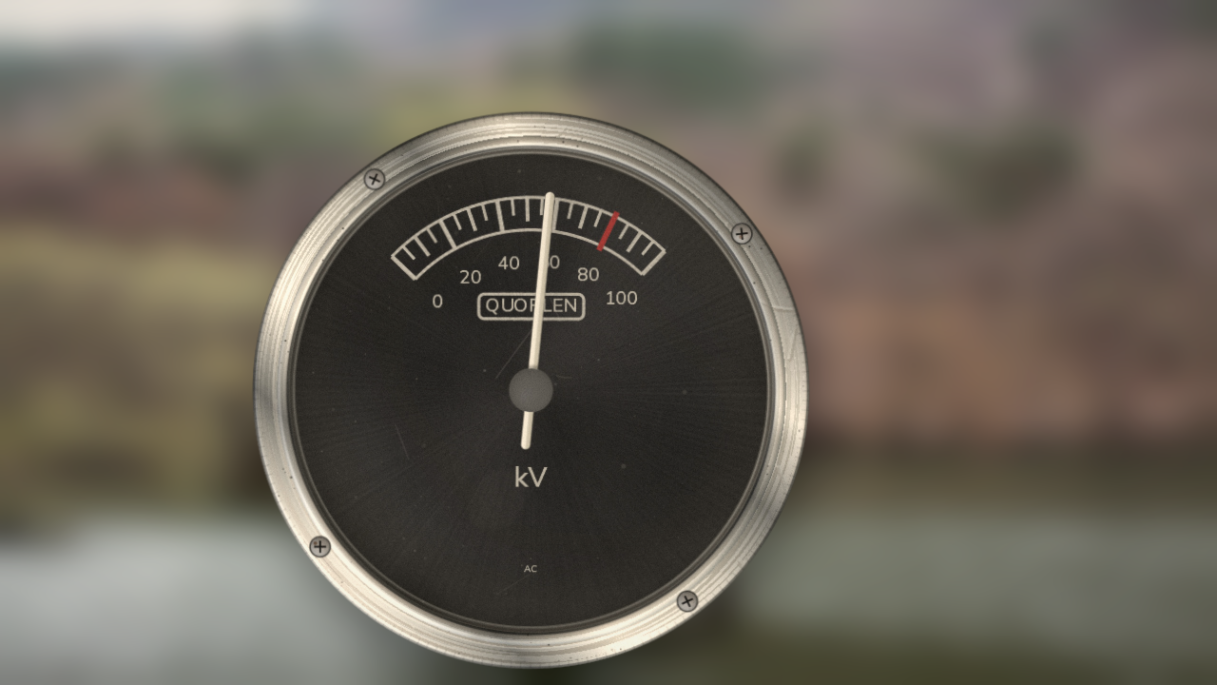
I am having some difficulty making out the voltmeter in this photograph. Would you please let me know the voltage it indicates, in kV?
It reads 57.5 kV
